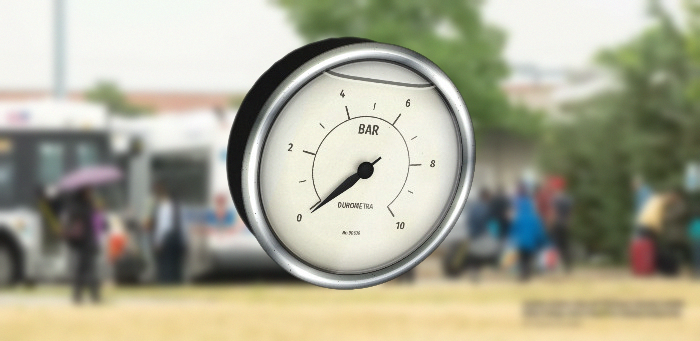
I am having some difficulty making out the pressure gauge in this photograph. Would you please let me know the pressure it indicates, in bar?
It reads 0 bar
